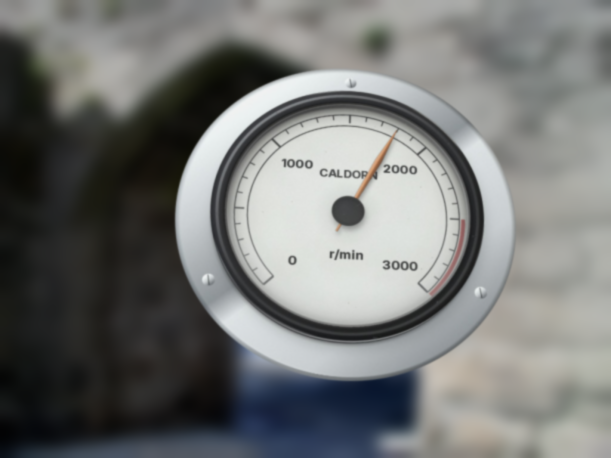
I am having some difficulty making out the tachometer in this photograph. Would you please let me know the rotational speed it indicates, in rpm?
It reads 1800 rpm
